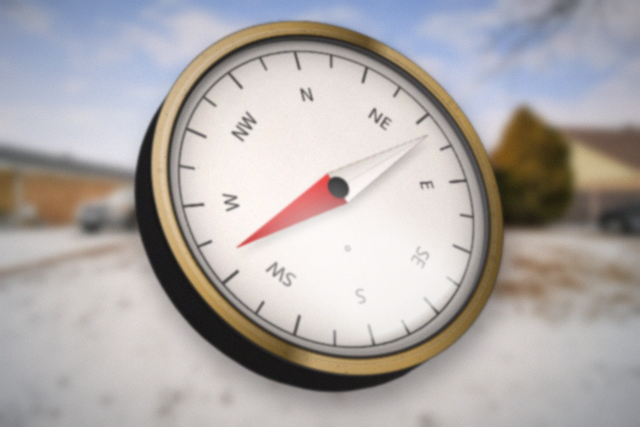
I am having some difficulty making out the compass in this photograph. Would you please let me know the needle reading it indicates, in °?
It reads 247.5 °
